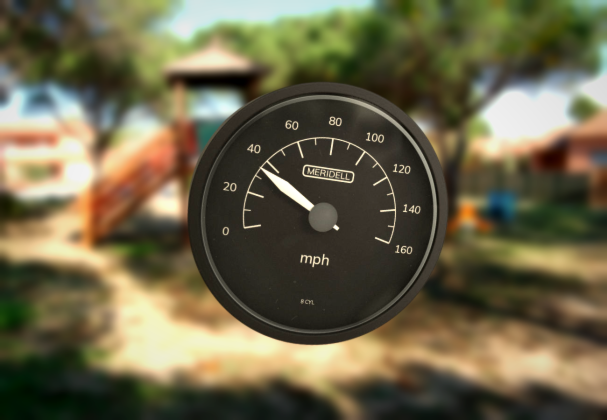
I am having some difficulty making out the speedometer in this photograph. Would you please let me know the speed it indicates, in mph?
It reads 35 mph
